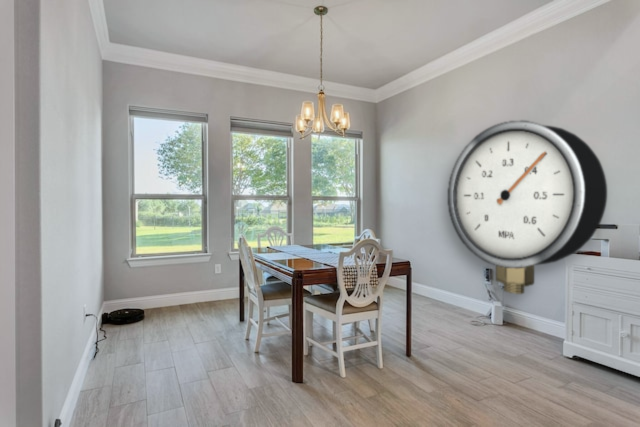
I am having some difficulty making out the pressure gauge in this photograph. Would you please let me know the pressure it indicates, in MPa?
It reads 0.4 MPa
